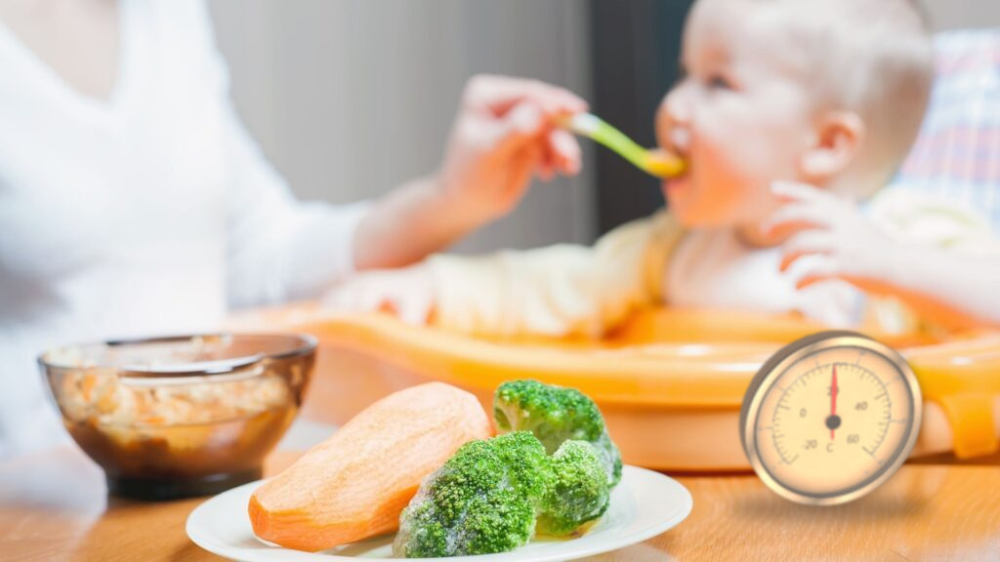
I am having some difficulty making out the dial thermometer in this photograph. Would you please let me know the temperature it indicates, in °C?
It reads 20 °C
